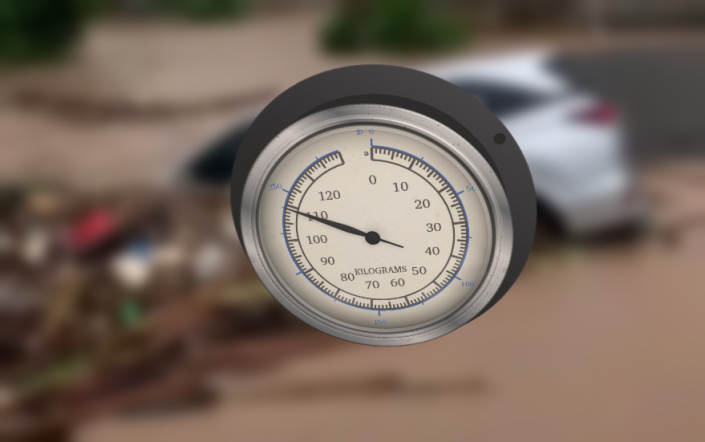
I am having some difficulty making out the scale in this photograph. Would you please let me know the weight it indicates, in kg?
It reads 110 kg
